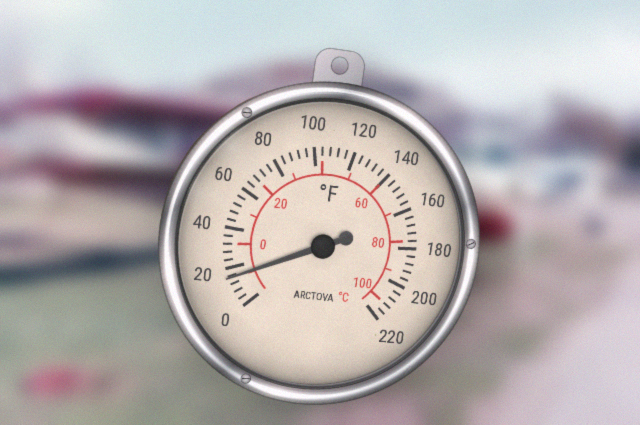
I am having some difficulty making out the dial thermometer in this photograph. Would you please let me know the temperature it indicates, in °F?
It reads 16 °F
